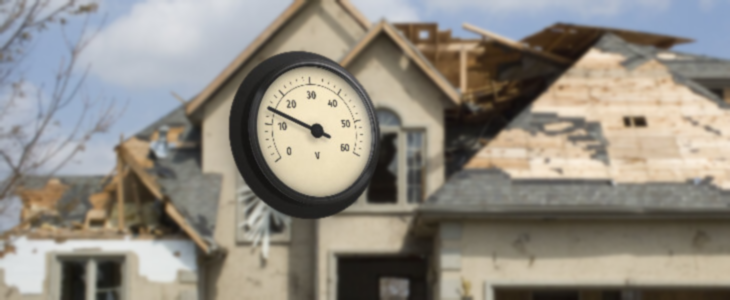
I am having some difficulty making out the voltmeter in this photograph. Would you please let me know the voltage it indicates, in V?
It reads 14 V
